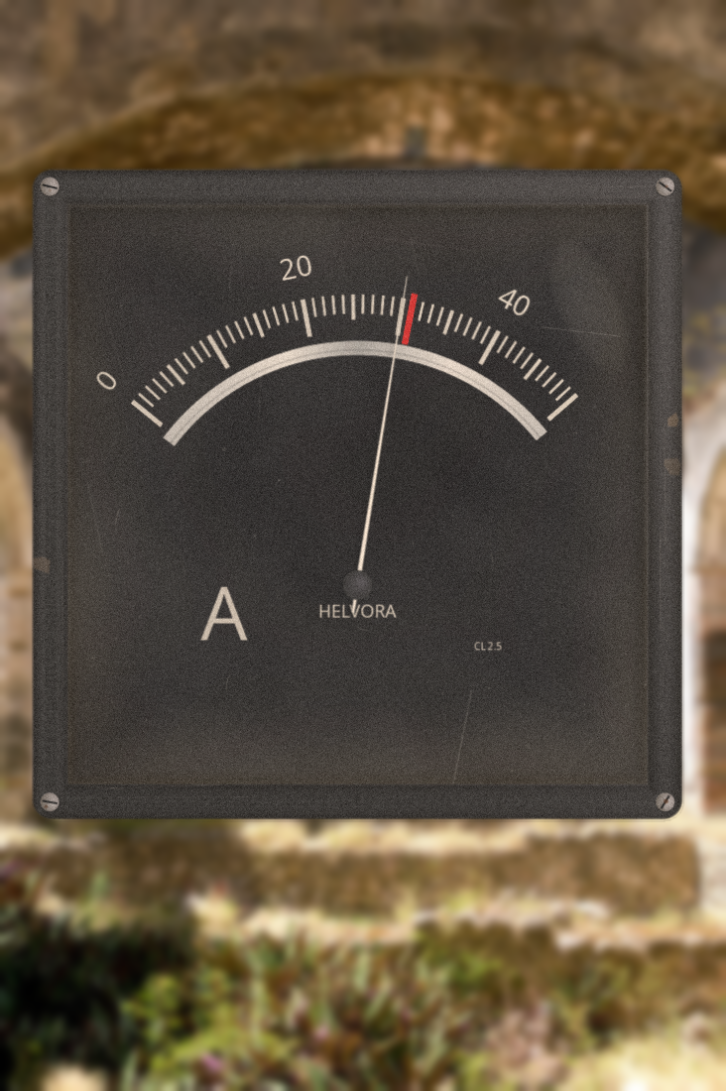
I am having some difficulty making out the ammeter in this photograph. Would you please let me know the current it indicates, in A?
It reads 30 A
